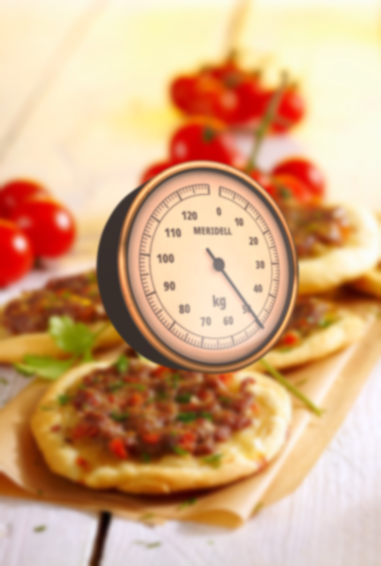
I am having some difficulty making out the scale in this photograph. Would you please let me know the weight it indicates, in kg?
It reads 50 kg
